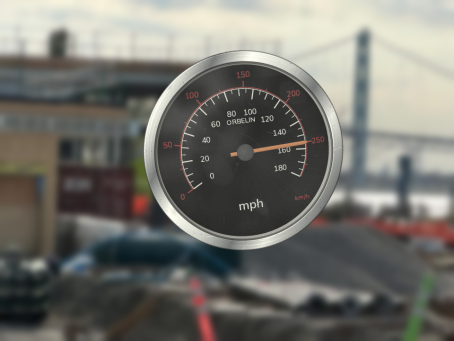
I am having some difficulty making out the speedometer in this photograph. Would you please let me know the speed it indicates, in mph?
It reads 155 mph
